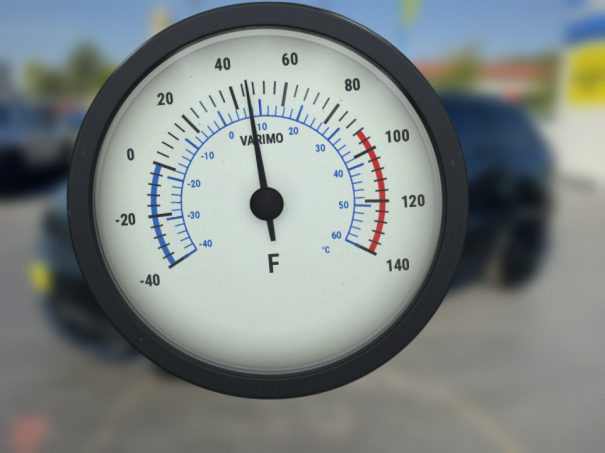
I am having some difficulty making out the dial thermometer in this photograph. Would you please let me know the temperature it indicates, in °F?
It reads 46 °F
